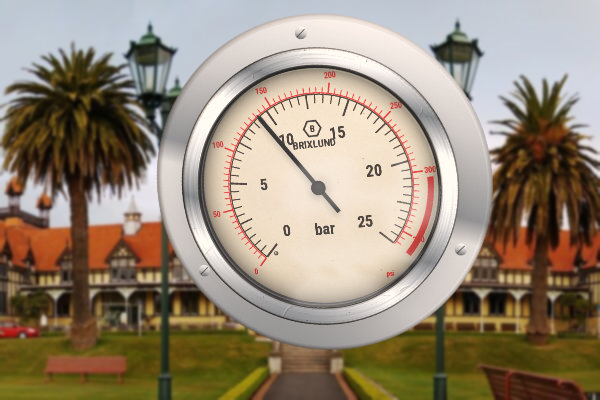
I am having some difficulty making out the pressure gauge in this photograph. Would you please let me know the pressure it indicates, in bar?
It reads 9.5 bar
